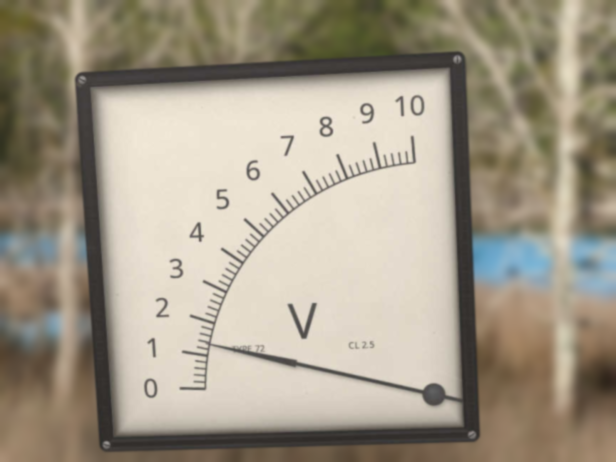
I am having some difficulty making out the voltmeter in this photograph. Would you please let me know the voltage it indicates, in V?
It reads 1.4 V
